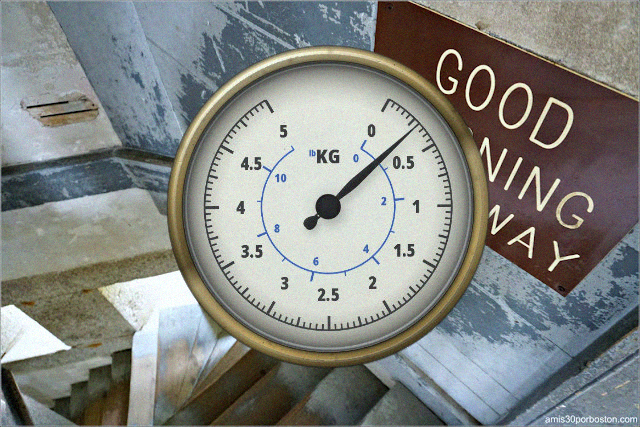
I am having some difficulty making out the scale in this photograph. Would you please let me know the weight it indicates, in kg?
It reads 0.3 kg
